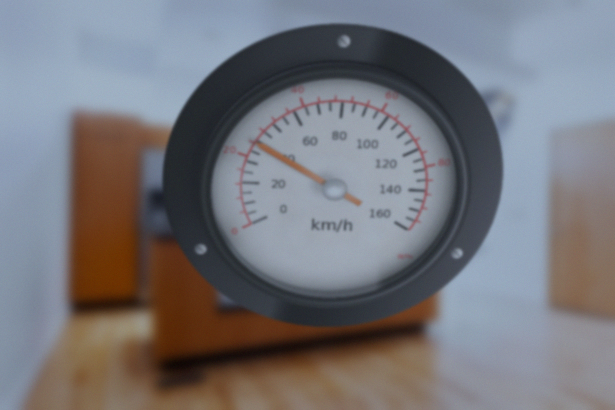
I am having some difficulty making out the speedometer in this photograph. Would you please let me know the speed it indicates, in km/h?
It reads 40 km/h
